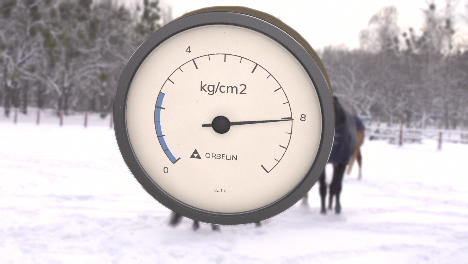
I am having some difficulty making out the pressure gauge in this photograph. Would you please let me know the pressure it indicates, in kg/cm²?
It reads 8 kg/cm²
